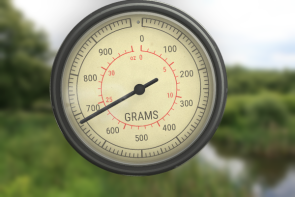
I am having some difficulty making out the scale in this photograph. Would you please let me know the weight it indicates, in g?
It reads 680 g
